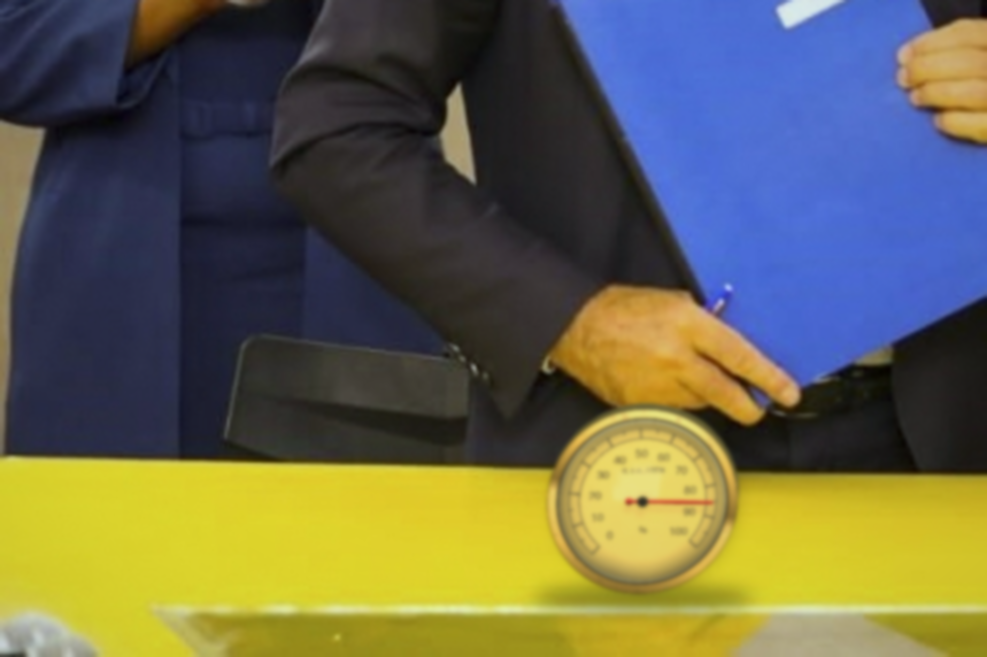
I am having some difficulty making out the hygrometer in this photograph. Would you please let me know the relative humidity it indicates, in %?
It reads 85 %
